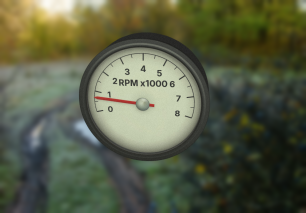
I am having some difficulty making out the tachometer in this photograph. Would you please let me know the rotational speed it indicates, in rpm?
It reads 750 rpm
